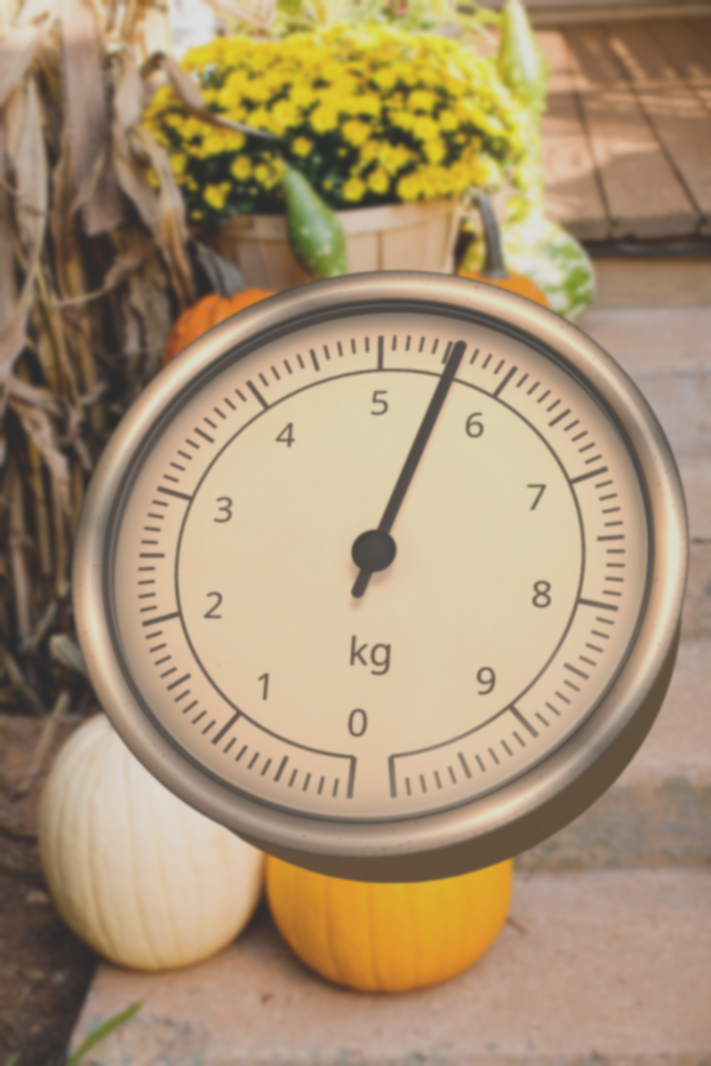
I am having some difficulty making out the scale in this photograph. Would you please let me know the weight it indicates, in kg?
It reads 5.6 kg
